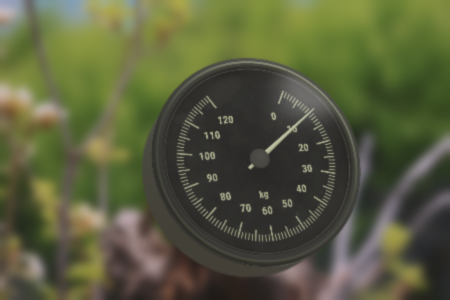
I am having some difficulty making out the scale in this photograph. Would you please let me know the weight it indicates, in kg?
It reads 10 kg
